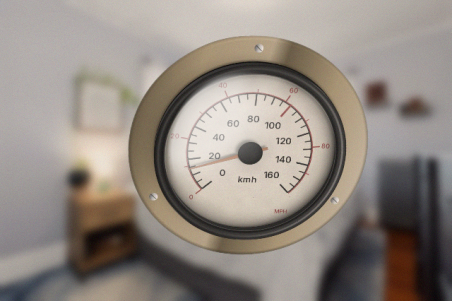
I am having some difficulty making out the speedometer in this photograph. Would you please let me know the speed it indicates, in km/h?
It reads 15 km/h
